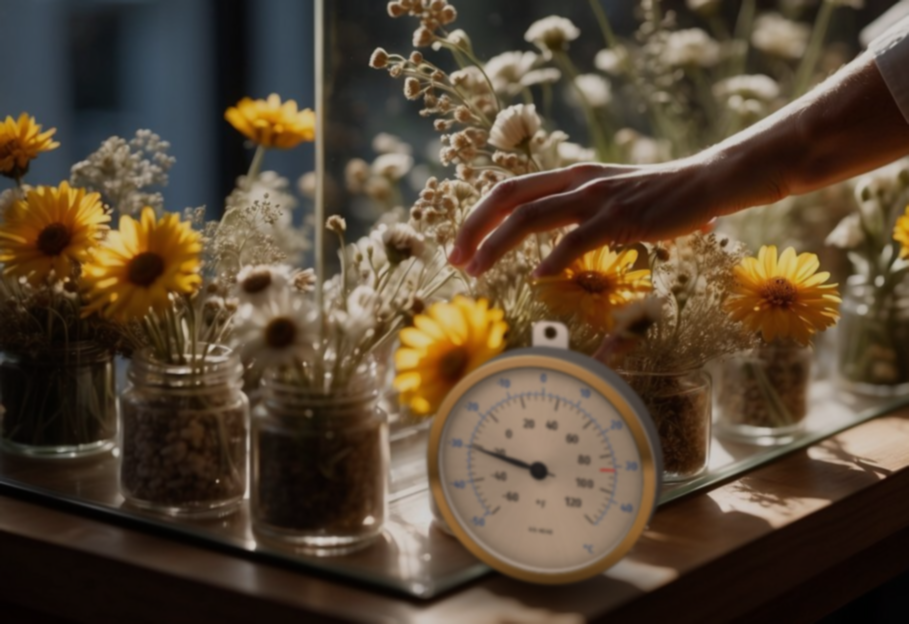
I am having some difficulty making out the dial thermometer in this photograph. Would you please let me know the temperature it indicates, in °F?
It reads -20 °F
